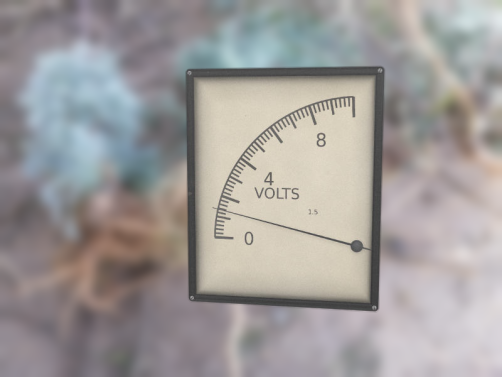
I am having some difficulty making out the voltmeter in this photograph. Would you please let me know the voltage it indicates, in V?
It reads 1.4 V
